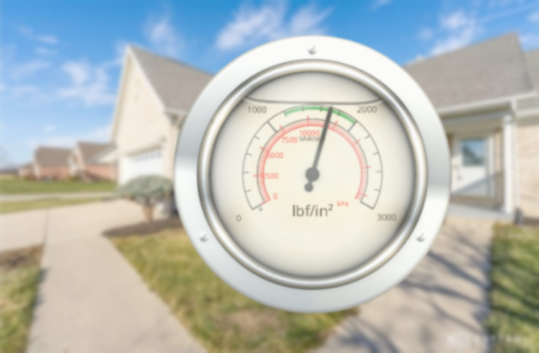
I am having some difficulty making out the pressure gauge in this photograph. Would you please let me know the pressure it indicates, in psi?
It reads 1700 psi
